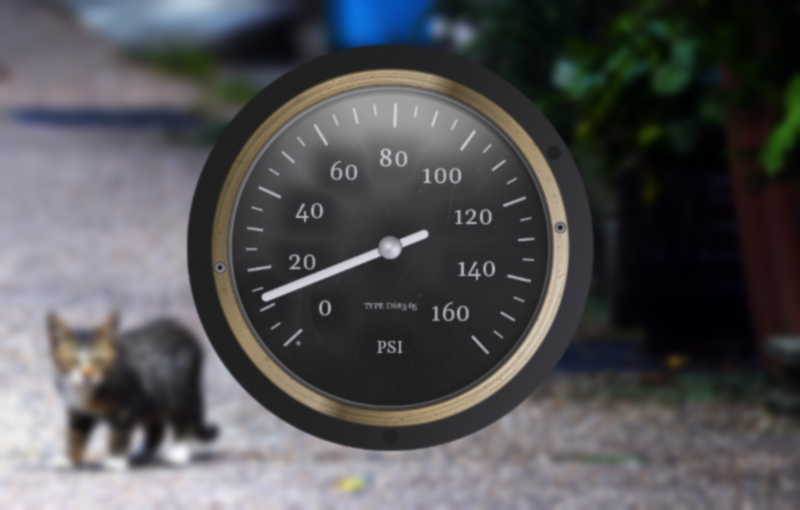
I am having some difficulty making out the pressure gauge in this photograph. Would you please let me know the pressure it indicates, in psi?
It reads 12.5 psi
